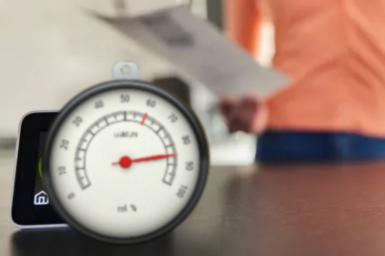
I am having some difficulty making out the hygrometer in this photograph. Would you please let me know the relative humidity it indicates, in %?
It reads 85 %
